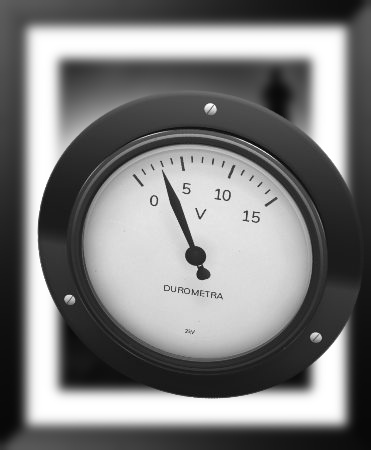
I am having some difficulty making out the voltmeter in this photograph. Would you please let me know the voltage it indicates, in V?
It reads 3 V
